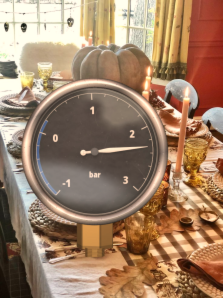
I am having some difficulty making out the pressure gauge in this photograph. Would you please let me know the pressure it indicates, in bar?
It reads 2.3 bar
